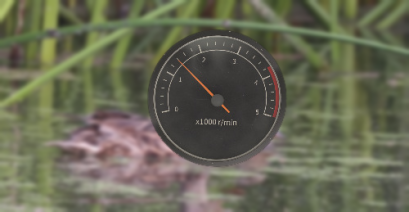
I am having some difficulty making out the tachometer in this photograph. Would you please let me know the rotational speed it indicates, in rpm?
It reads 1400 rpm
